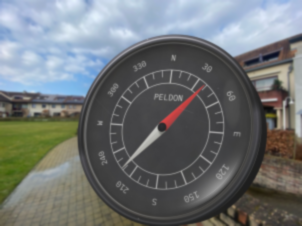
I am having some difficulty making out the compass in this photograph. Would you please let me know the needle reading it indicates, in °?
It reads 40 °
